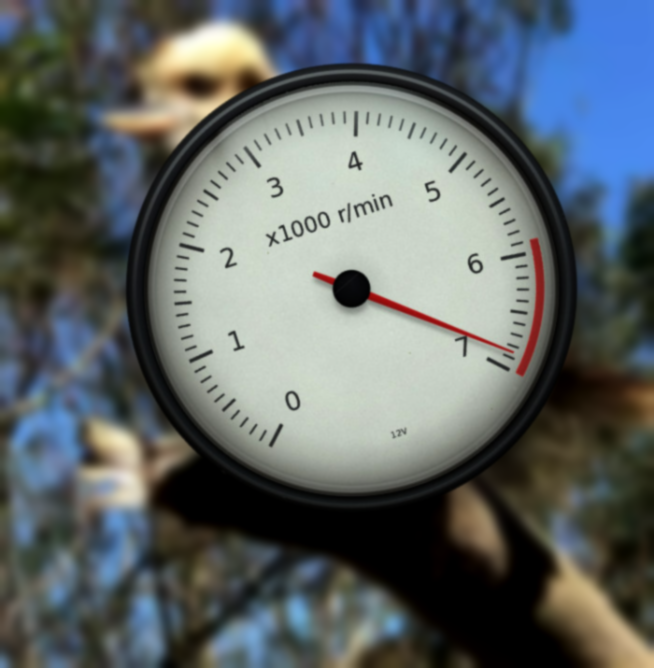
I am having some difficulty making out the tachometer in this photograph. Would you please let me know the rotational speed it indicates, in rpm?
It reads 6850 rpm
